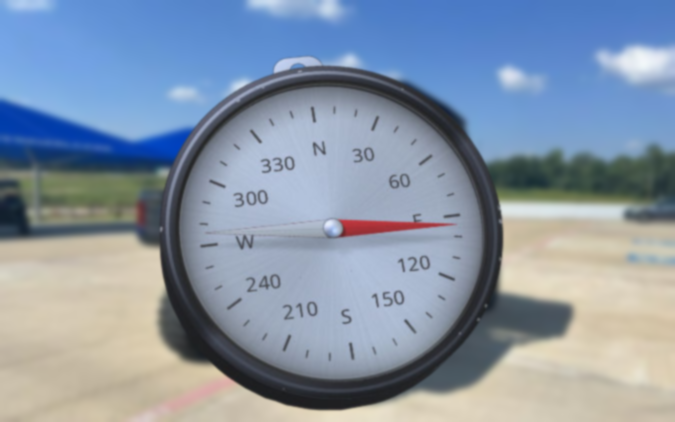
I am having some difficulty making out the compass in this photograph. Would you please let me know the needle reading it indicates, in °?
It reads 95 °
